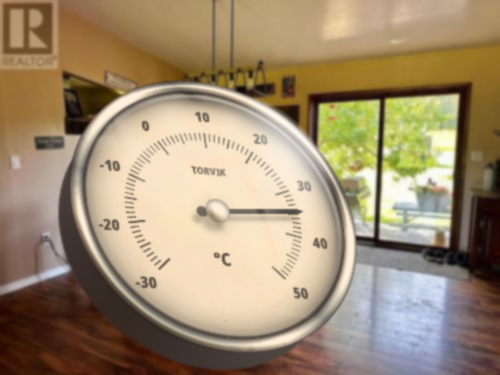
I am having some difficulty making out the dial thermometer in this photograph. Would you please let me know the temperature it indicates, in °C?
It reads 35 °C
